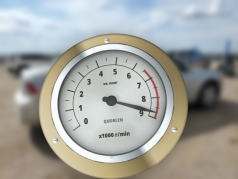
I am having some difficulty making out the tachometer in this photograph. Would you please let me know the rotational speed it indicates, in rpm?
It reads 8750 rpm
